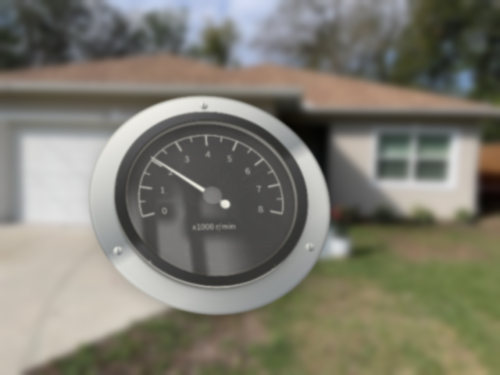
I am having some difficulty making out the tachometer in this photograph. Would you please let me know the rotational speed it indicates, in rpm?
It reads 2000 rpm
